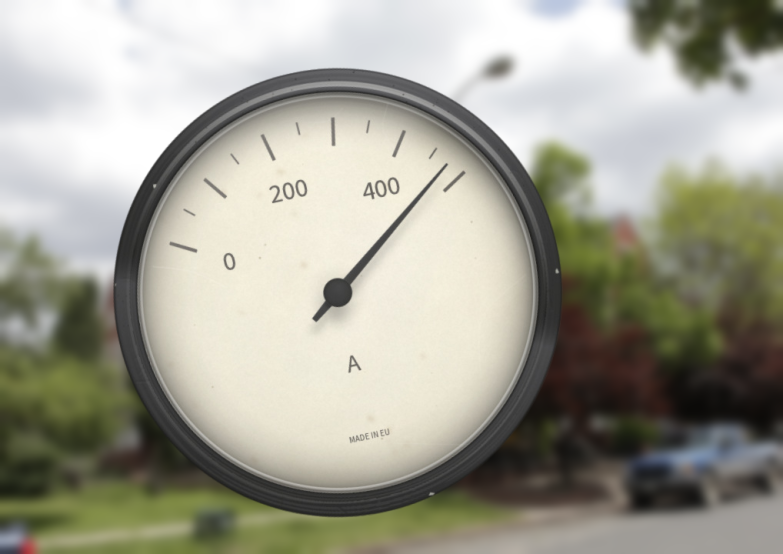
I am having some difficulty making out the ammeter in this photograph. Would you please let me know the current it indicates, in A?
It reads 475 A
